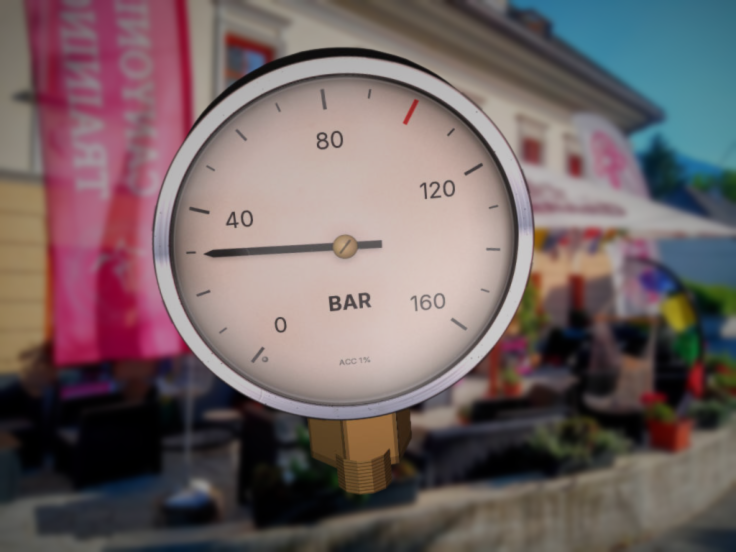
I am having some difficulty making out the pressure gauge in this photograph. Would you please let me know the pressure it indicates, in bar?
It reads 30 bar
